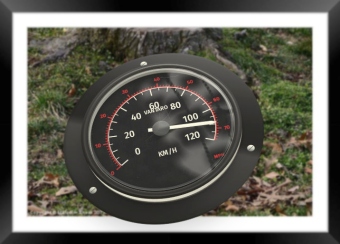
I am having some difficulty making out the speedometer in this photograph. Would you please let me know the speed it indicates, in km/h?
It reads 110 km/h
